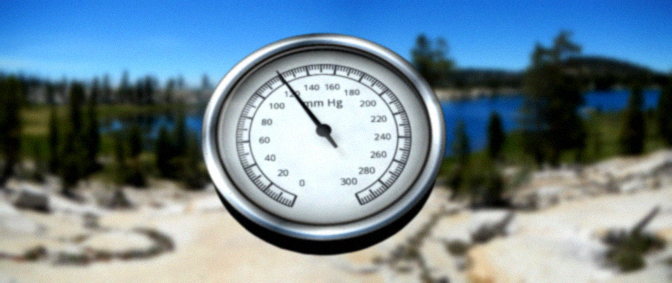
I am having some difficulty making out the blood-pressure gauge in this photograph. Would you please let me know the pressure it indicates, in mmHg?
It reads 120 mmHg
